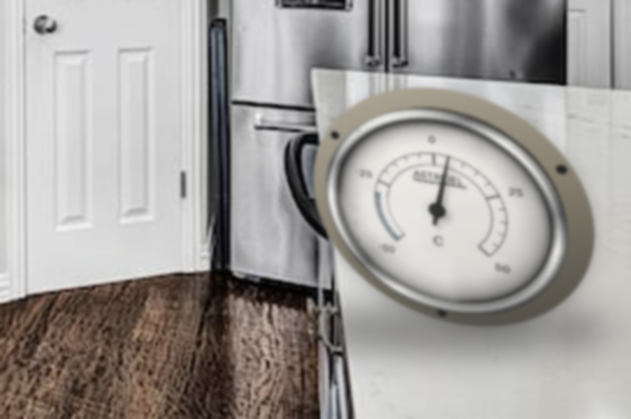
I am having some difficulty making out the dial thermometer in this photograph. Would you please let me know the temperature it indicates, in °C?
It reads 5 °C
